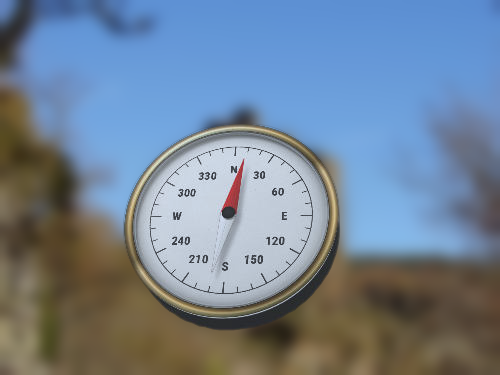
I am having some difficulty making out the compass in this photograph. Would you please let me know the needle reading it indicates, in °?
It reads 10 °
